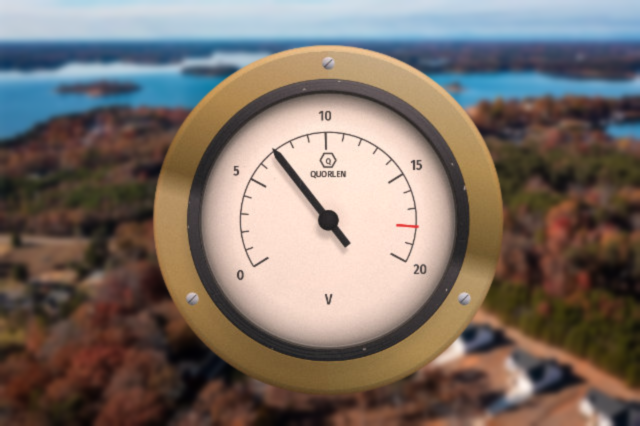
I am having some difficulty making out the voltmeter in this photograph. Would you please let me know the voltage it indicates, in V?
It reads 7 V
